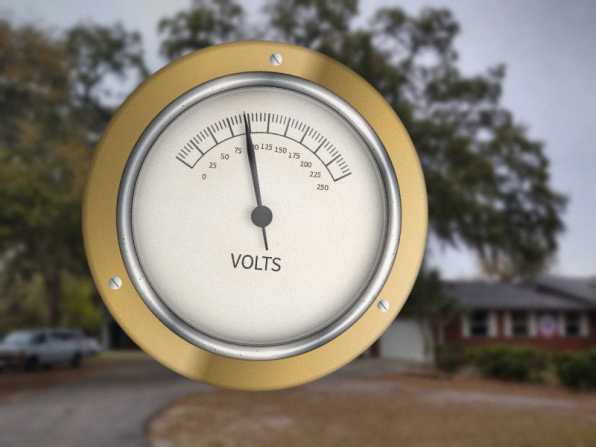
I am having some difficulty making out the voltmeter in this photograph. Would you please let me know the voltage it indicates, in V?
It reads 95 V
